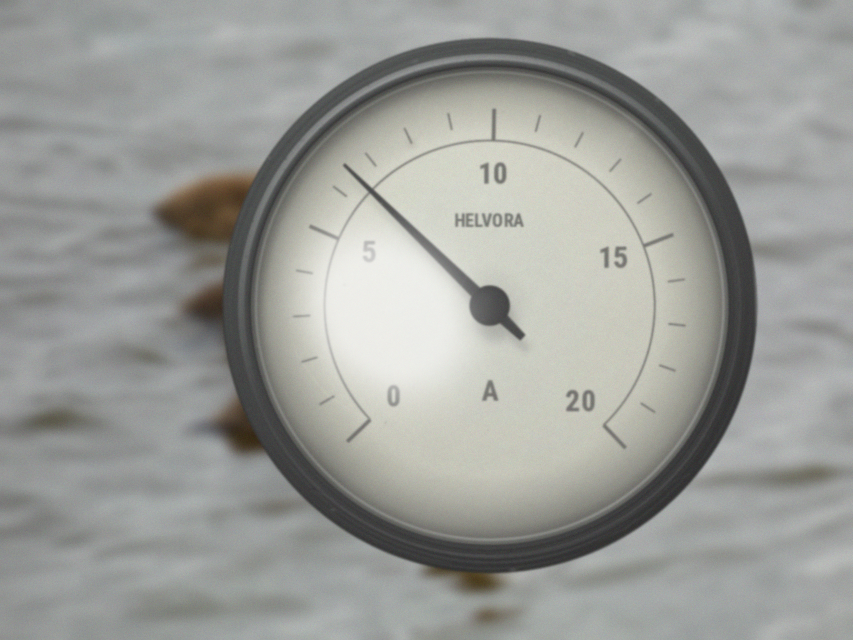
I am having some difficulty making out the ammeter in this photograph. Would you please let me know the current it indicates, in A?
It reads 6.5 A
